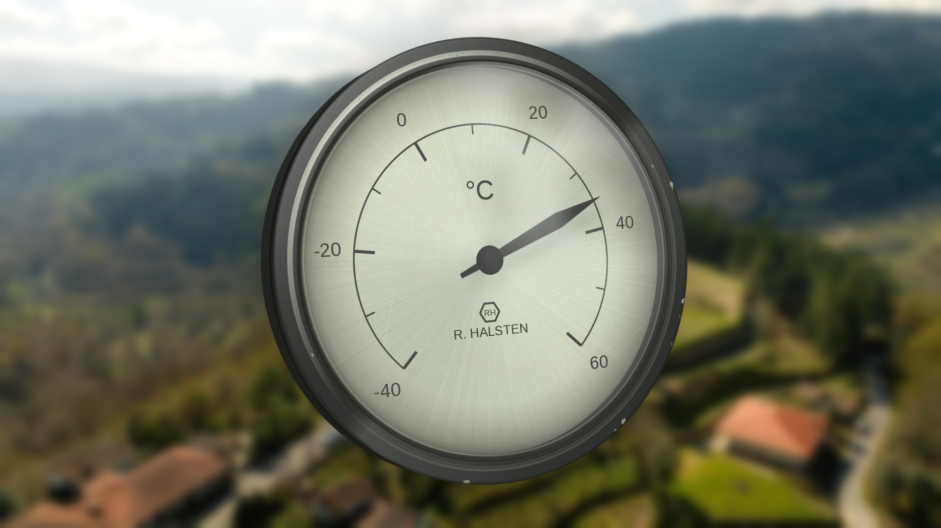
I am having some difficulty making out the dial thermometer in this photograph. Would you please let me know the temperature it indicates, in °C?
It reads 35 °C
